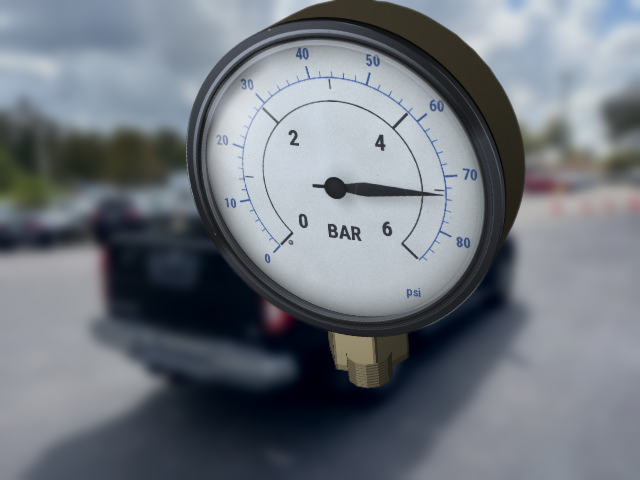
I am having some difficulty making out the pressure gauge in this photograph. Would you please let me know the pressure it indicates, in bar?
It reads 5 bar
